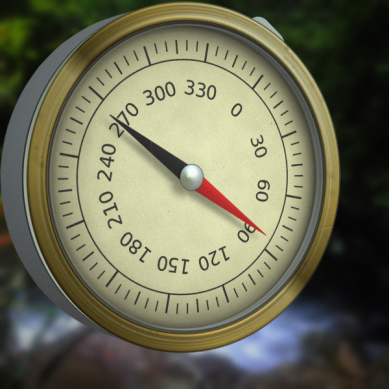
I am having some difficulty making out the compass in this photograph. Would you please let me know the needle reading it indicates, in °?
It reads 85 °
